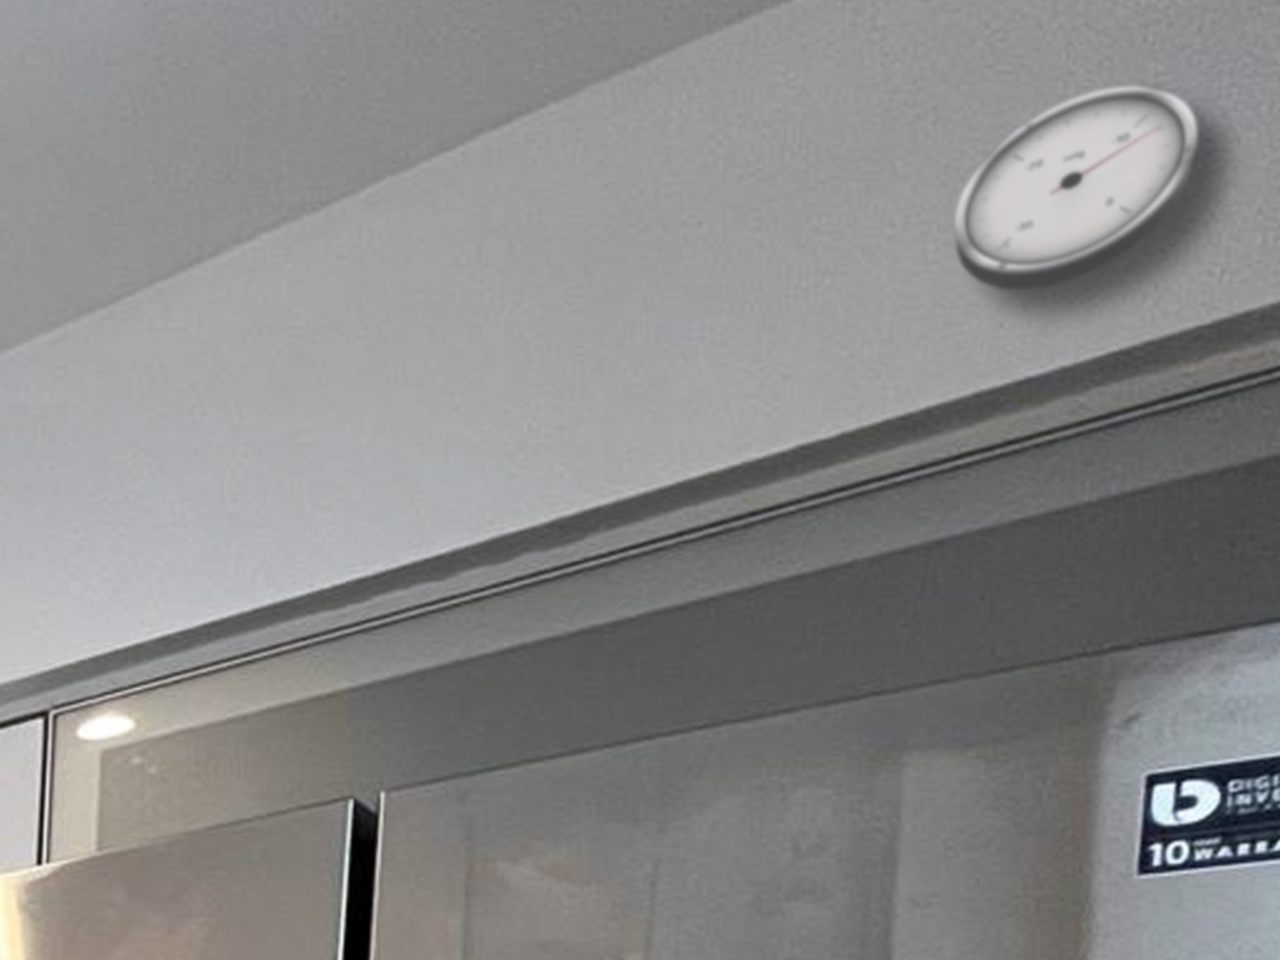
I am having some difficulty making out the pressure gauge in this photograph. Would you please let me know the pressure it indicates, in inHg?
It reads -8 inHg
